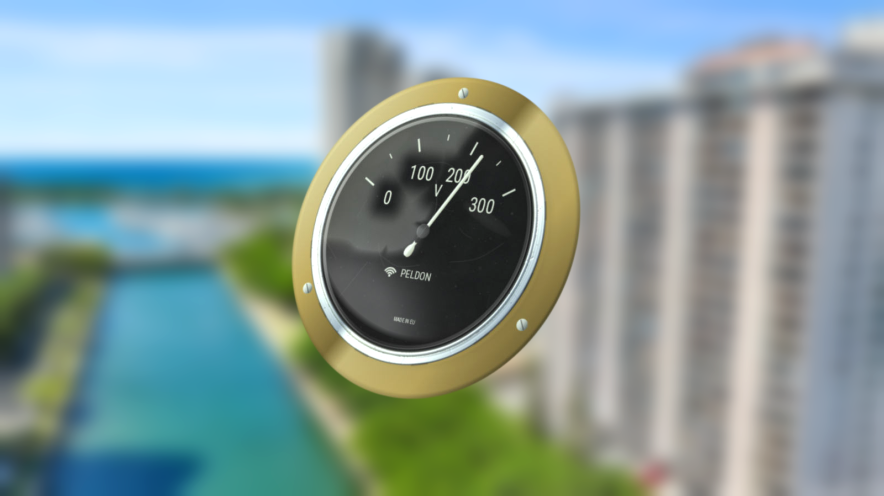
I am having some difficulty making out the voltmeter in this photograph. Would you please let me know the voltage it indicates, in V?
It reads 225 V
